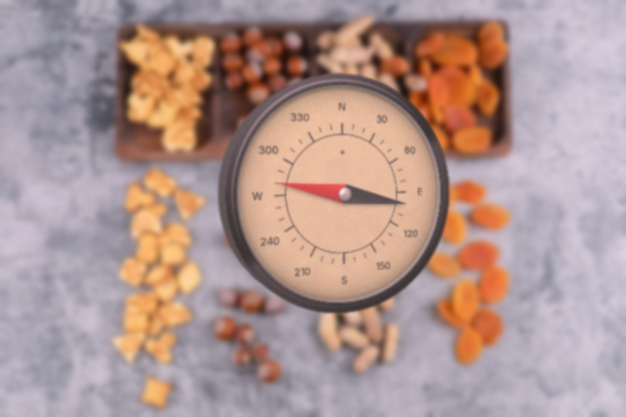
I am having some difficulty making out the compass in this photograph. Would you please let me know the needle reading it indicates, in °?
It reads 280 °
